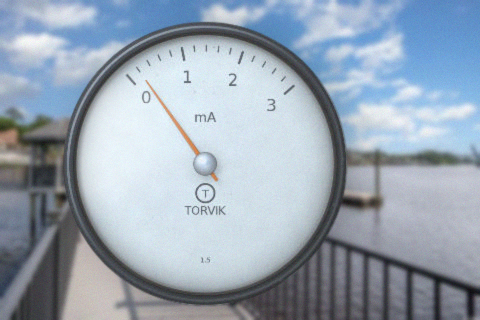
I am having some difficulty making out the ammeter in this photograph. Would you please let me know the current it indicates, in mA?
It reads 0.2 mA
